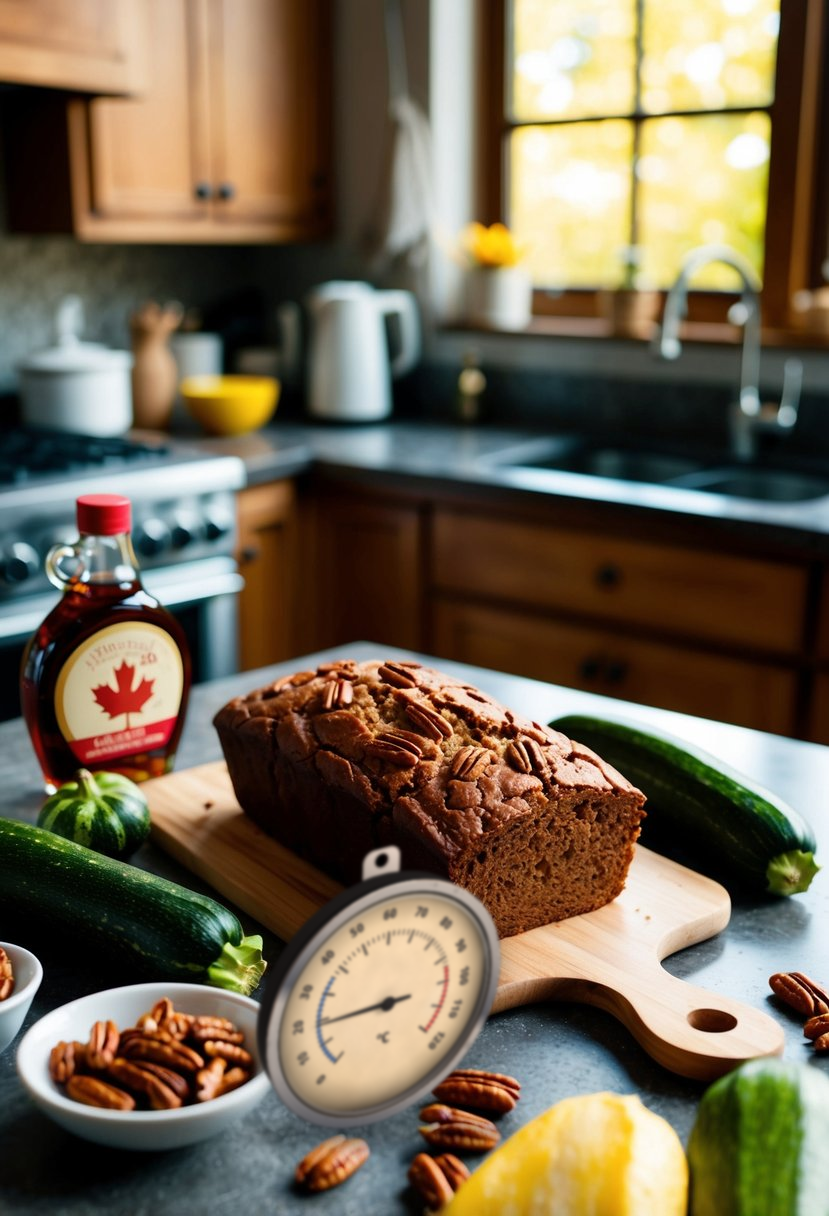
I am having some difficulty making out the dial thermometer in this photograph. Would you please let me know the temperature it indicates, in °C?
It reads 20 °C
